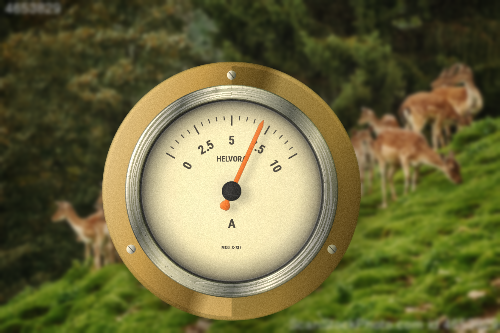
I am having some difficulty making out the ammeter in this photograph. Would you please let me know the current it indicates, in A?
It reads 7 A
